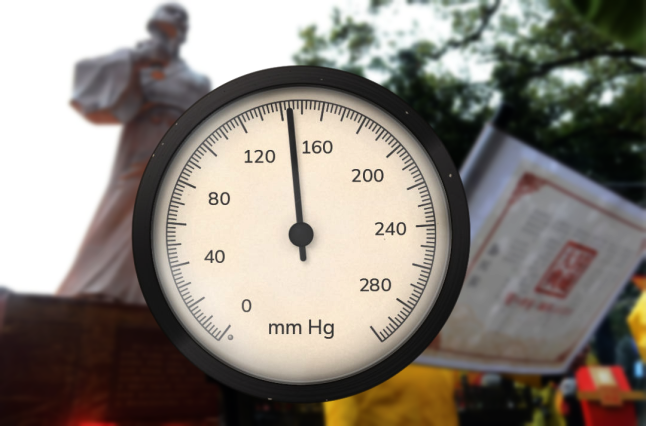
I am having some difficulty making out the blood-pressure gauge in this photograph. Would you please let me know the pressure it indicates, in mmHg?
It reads 144 mmHg
